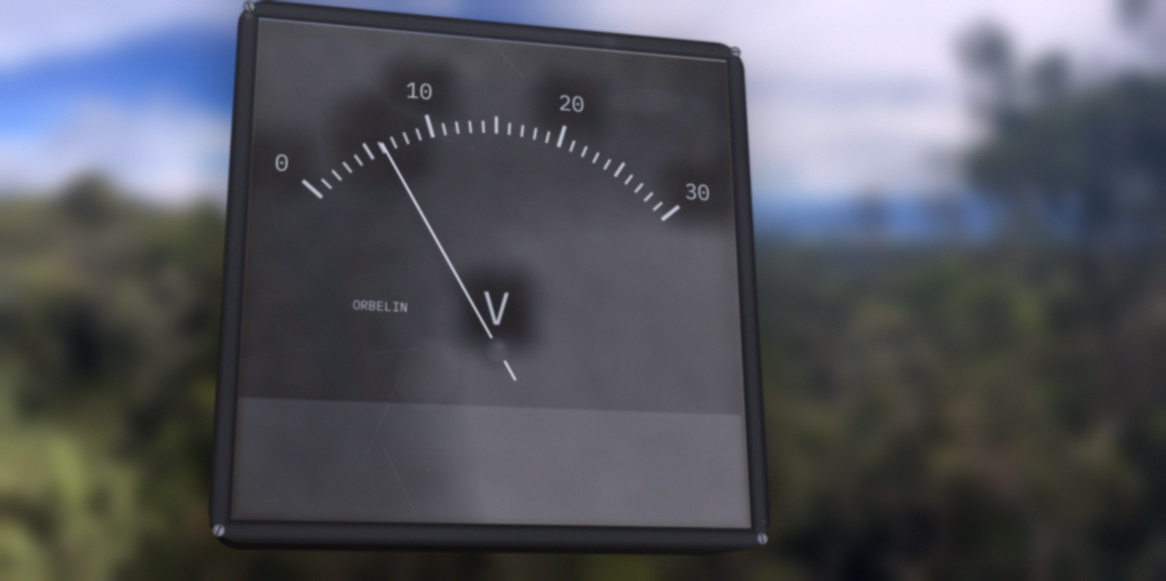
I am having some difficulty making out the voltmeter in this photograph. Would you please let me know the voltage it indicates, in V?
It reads 6 V
